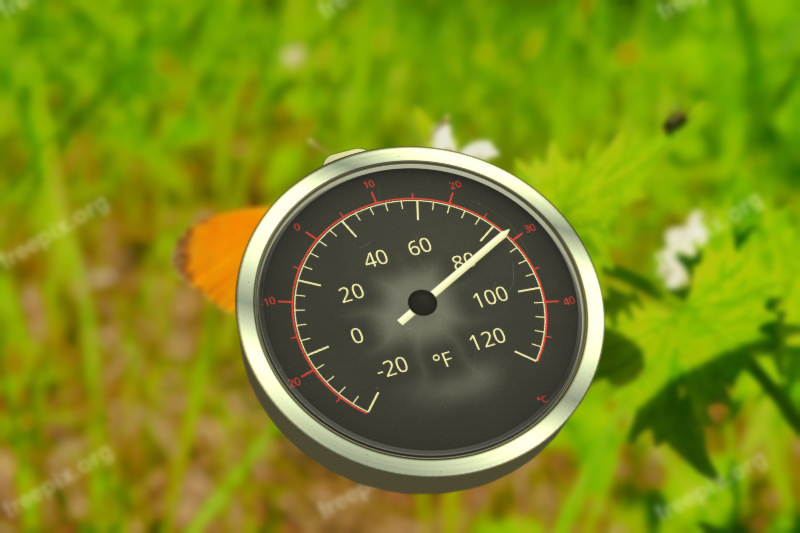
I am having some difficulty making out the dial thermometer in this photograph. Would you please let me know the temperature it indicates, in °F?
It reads 84 °F
